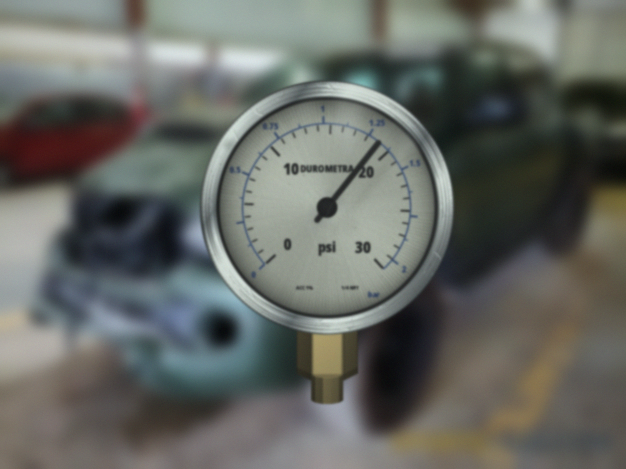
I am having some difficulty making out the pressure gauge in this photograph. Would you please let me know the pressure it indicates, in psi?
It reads 19 psi
